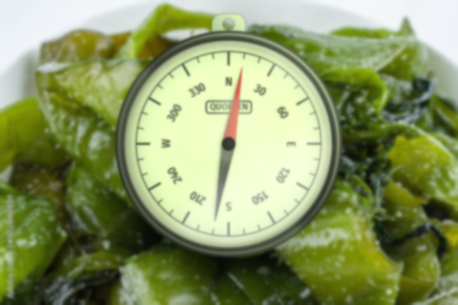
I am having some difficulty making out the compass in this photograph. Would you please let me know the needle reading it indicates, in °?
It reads 10 °
